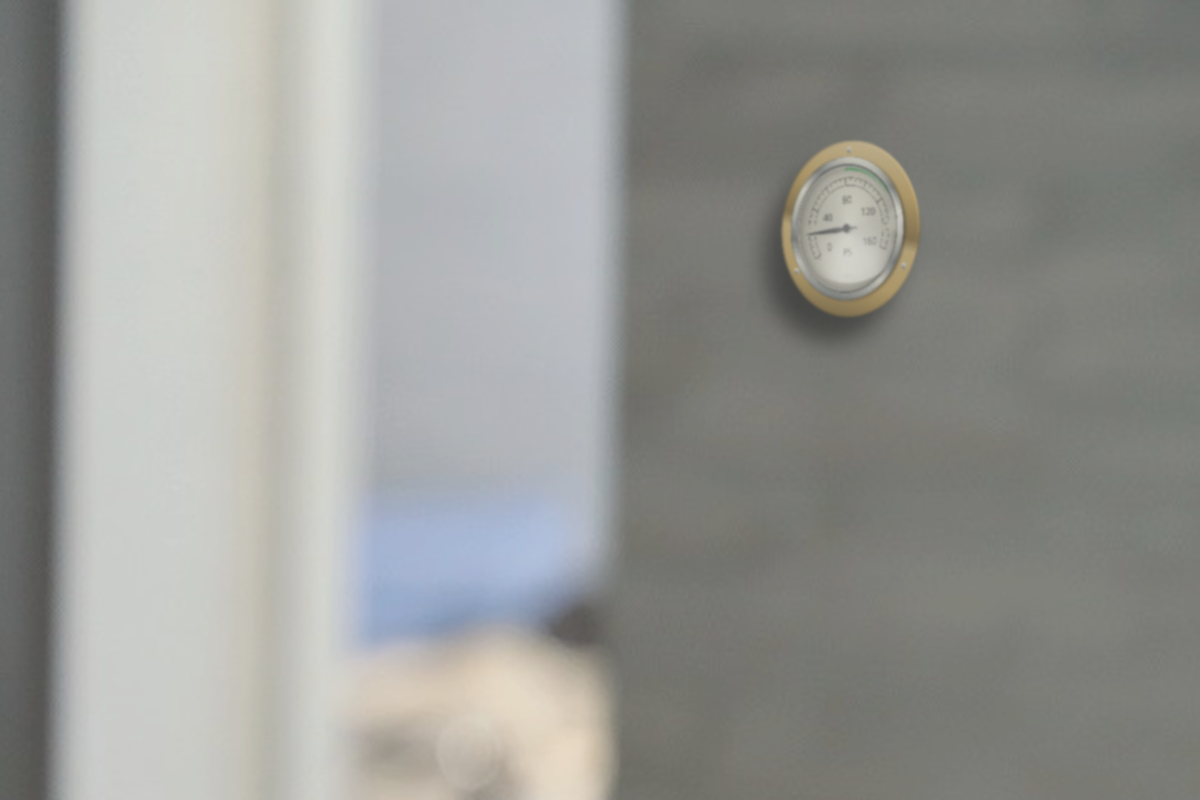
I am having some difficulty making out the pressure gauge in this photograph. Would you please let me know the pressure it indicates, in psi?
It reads 20 psi
